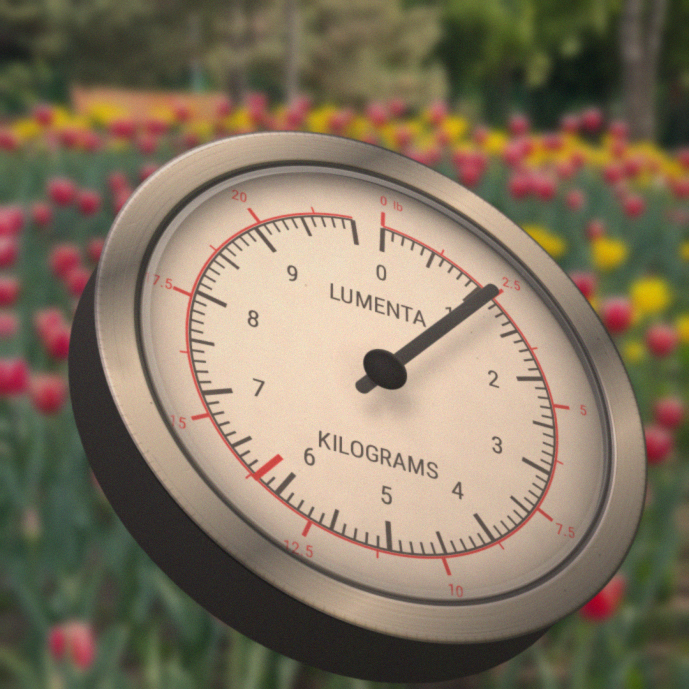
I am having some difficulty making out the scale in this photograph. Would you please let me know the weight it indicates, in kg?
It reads 1.1 kg
